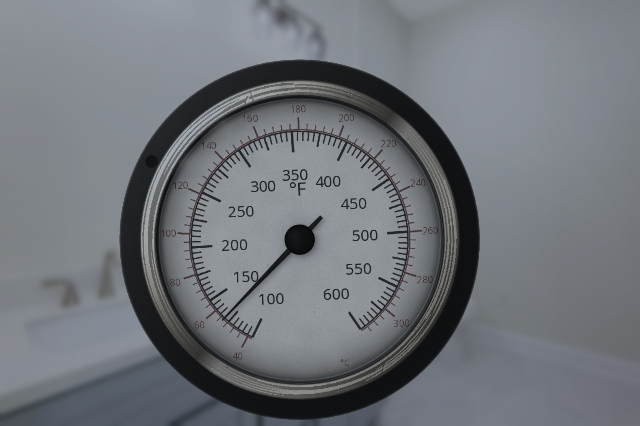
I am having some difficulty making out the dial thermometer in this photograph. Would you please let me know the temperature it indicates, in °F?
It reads 130 °F
